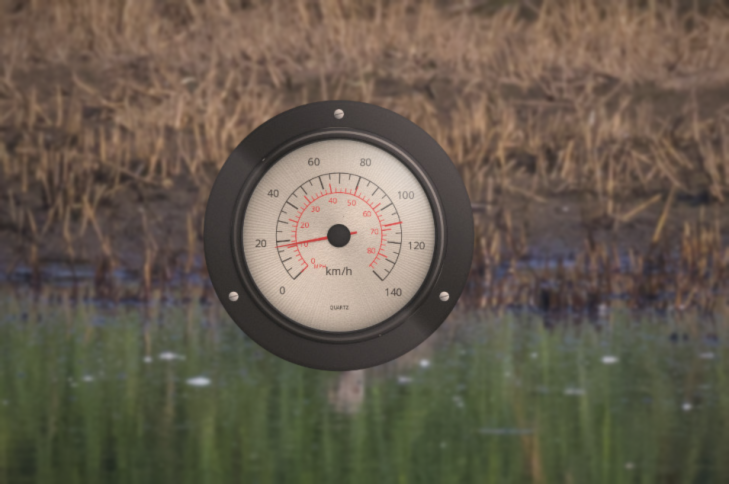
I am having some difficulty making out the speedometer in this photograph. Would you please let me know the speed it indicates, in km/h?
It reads 17.5 km/h
